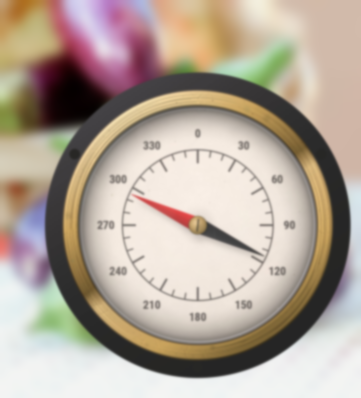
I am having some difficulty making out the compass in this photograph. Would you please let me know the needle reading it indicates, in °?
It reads 295 °
